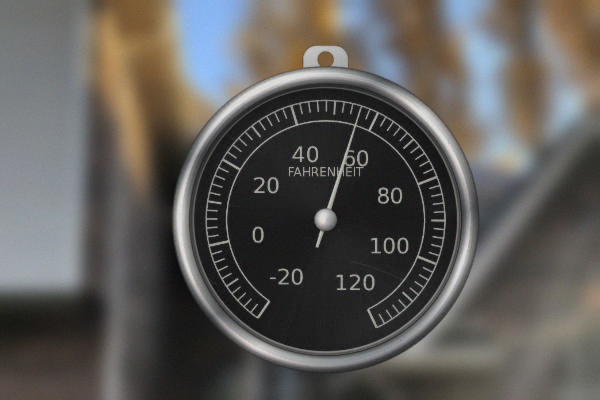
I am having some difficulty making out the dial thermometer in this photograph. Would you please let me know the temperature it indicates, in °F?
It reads 56 °F
